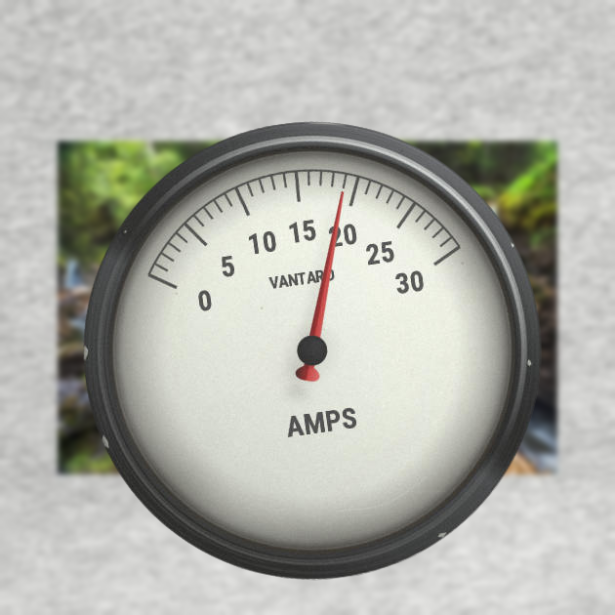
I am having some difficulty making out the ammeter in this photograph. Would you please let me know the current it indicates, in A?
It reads 19 A
